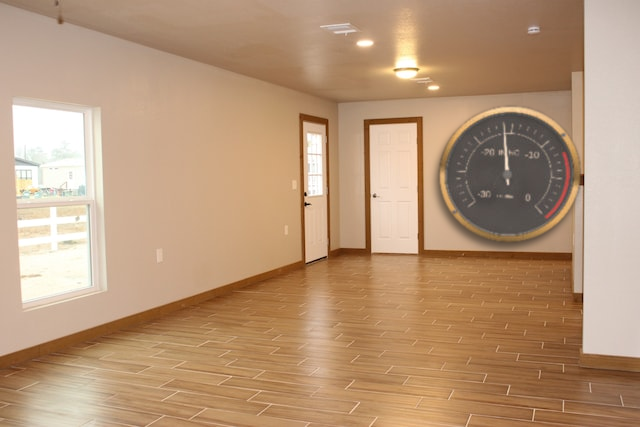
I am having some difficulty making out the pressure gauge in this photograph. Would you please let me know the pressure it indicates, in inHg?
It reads -16 inHg
